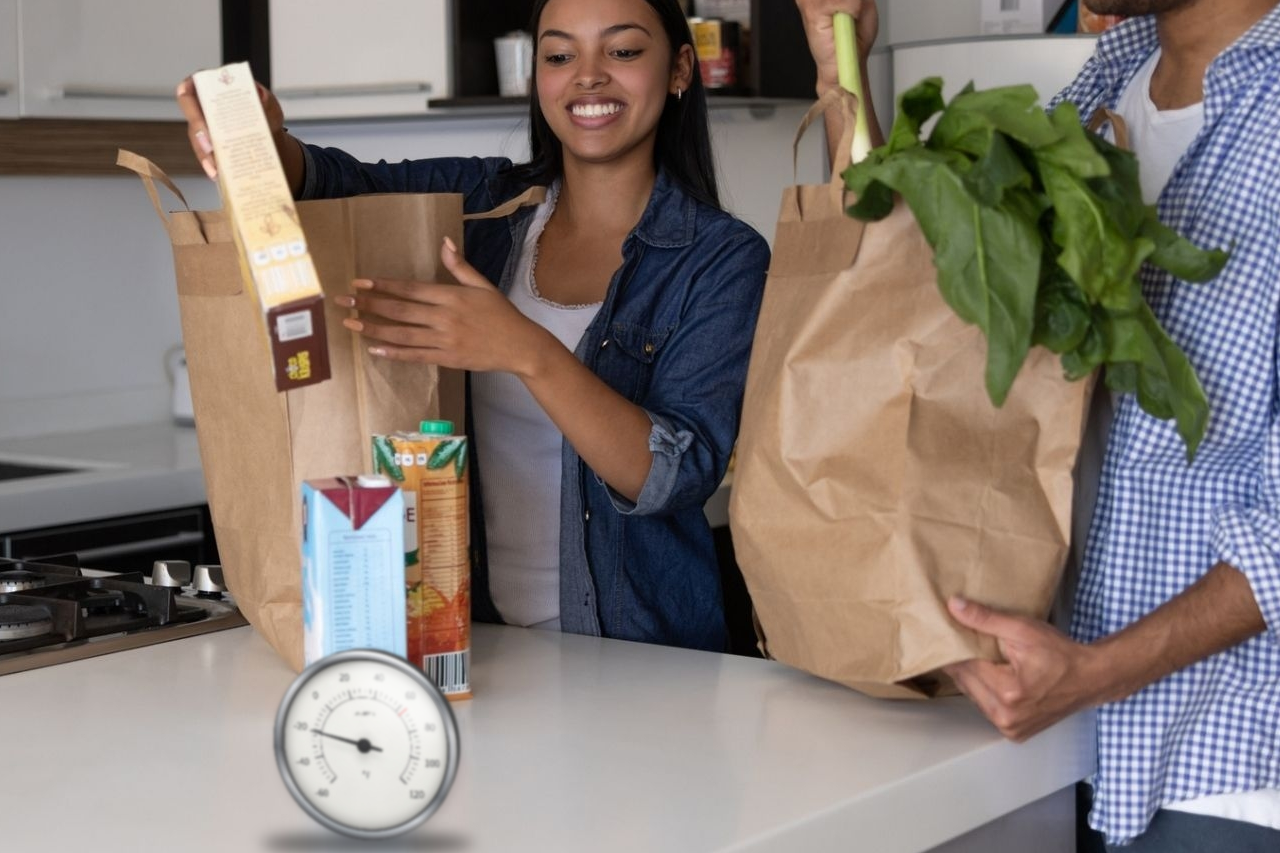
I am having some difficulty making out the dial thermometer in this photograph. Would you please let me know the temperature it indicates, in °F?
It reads -20 °F
